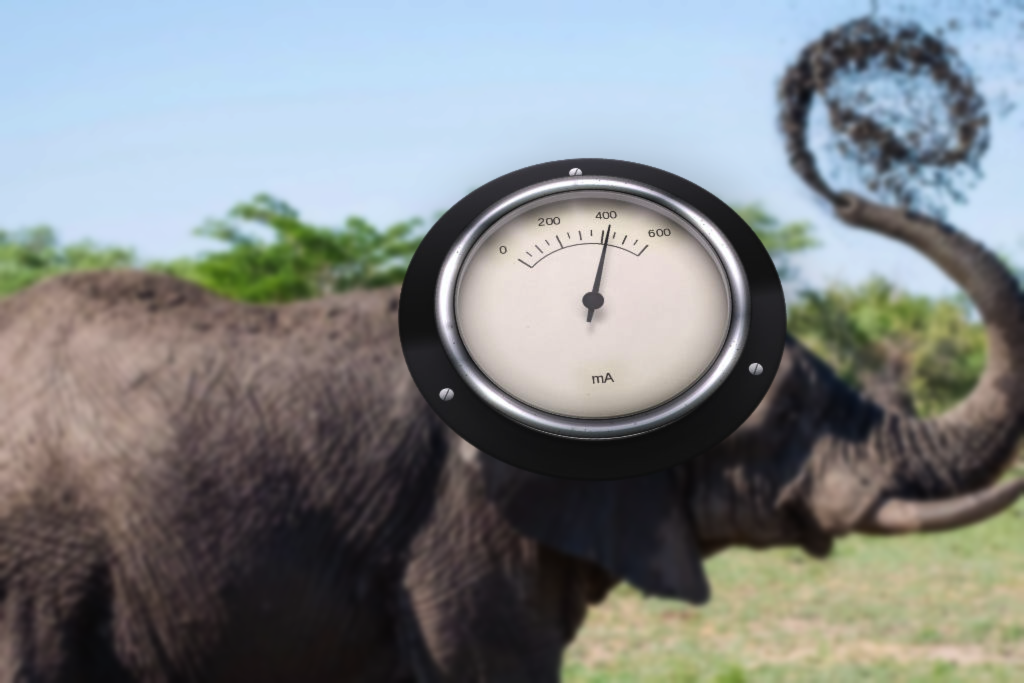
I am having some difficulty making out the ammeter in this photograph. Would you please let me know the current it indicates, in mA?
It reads 425 mA
